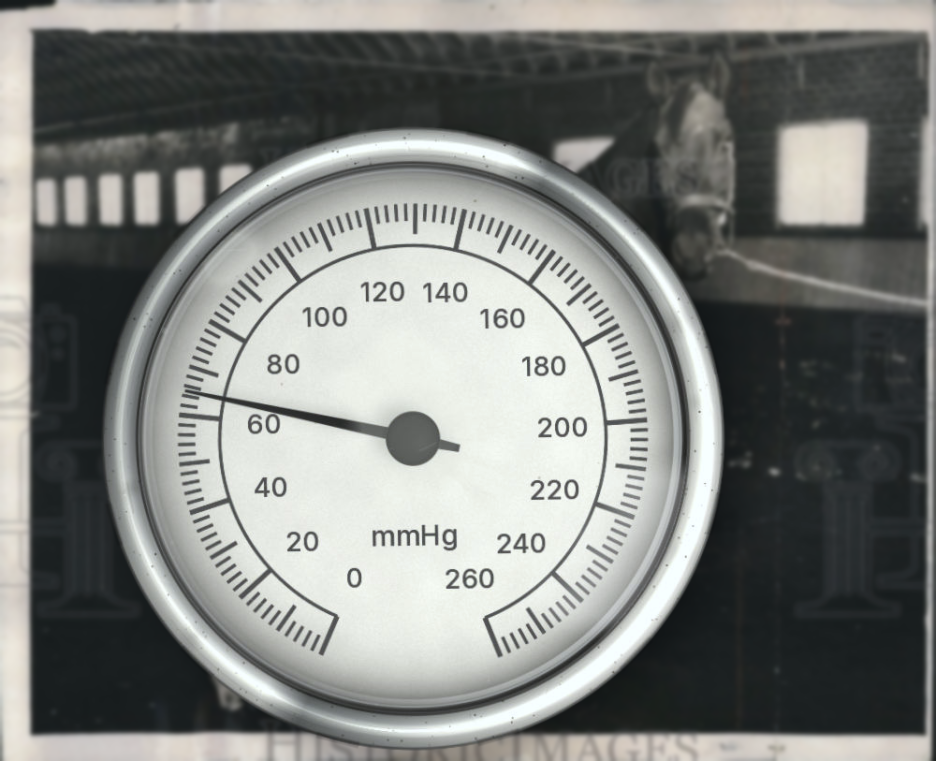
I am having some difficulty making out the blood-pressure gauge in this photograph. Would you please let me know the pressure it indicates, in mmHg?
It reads 65 mmHg
